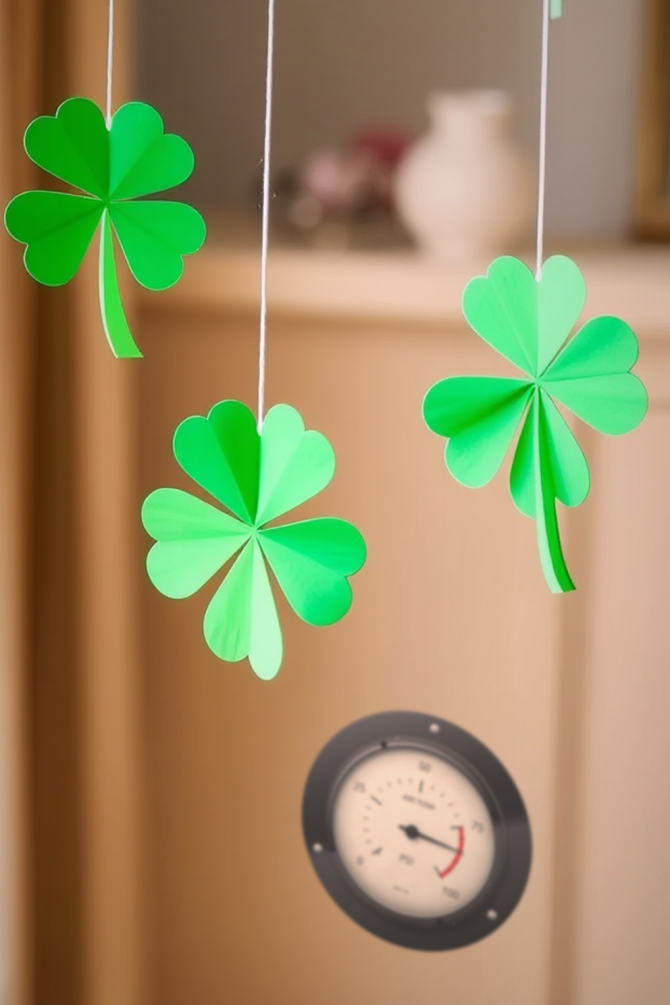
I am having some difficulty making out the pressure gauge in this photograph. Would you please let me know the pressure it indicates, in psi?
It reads 85 psi
